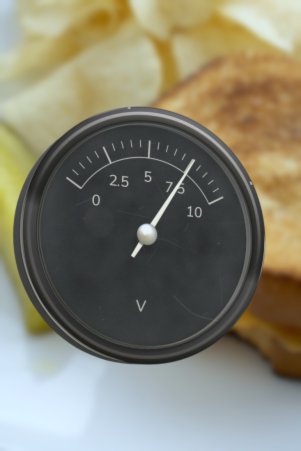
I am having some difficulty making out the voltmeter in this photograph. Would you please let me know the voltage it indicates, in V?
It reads 7.5 V
